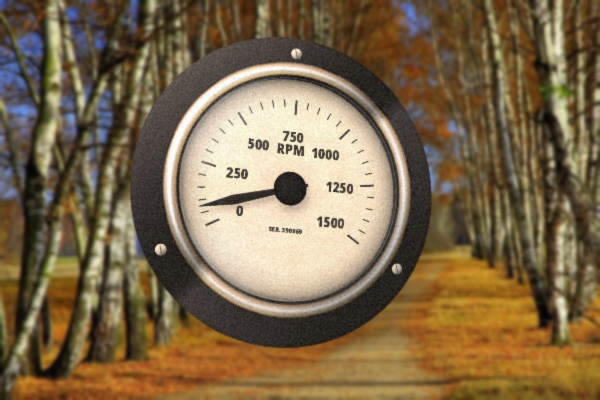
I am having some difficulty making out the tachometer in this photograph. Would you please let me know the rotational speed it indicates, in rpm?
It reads 75 rpm
